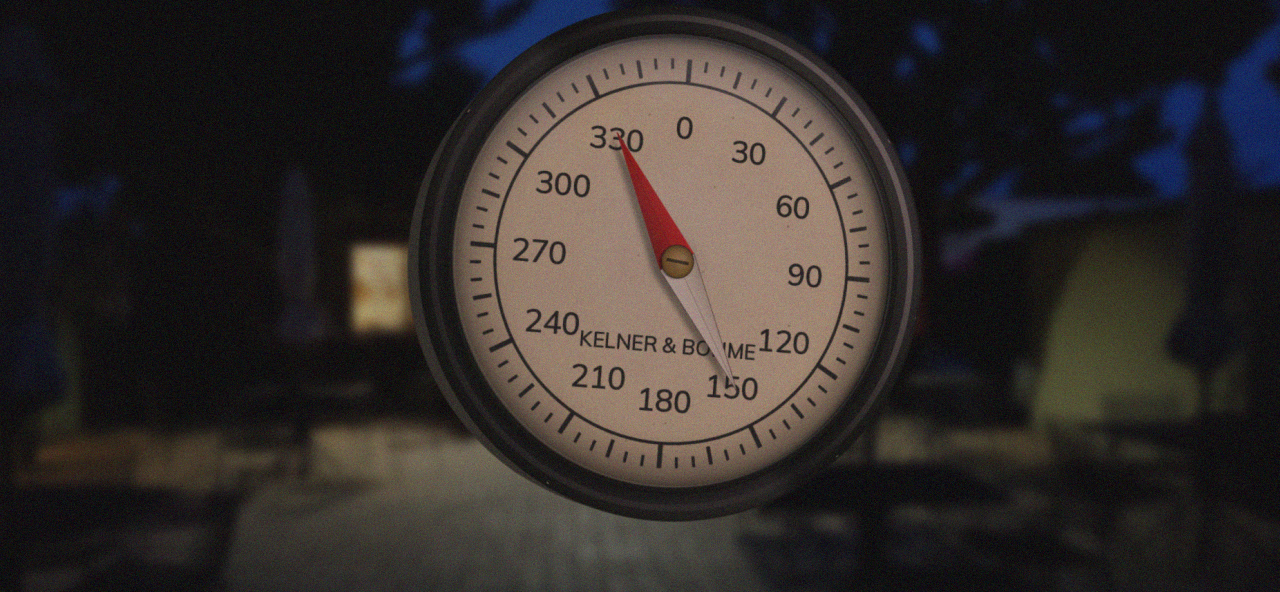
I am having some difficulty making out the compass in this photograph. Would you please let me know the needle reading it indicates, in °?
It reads 330 °
